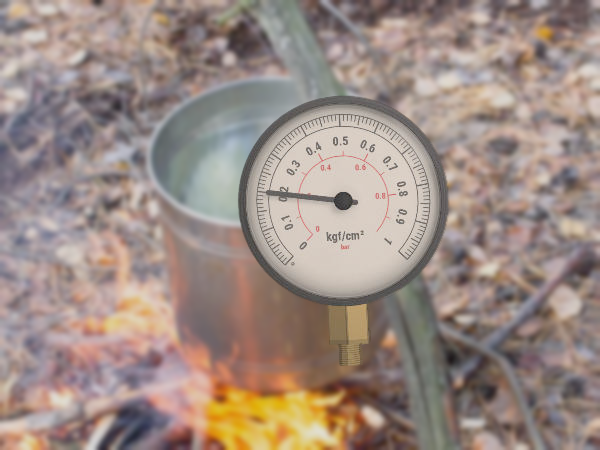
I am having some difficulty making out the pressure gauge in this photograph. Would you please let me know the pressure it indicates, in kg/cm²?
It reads 0.2 kg/cm²
